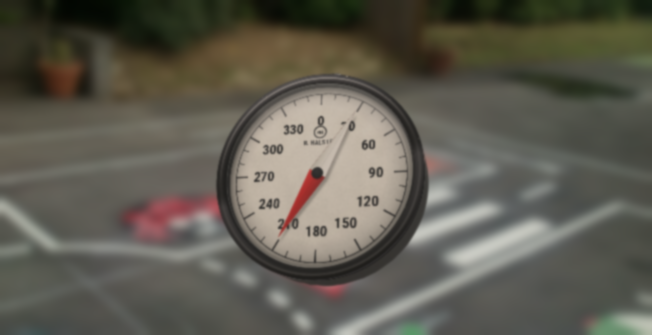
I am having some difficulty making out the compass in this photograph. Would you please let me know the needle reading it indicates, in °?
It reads 210 °
